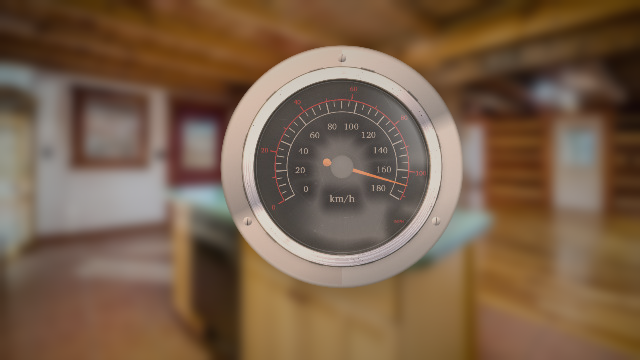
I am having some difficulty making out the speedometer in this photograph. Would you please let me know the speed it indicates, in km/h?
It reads 170 km/h
